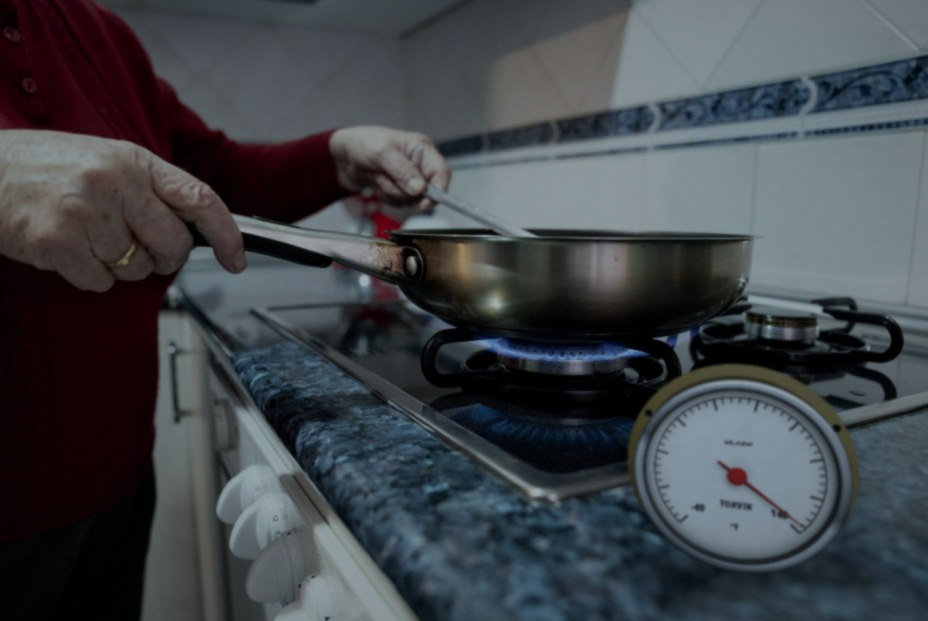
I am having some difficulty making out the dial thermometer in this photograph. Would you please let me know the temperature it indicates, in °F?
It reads 136 °F
